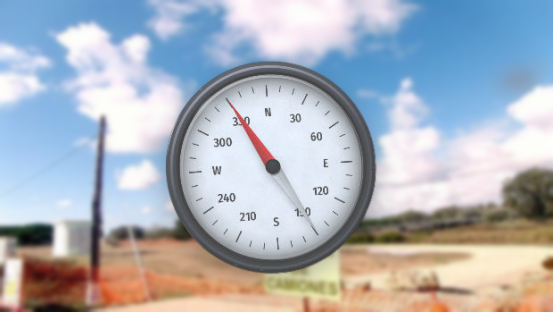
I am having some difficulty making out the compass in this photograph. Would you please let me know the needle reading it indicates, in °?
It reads 330 °
